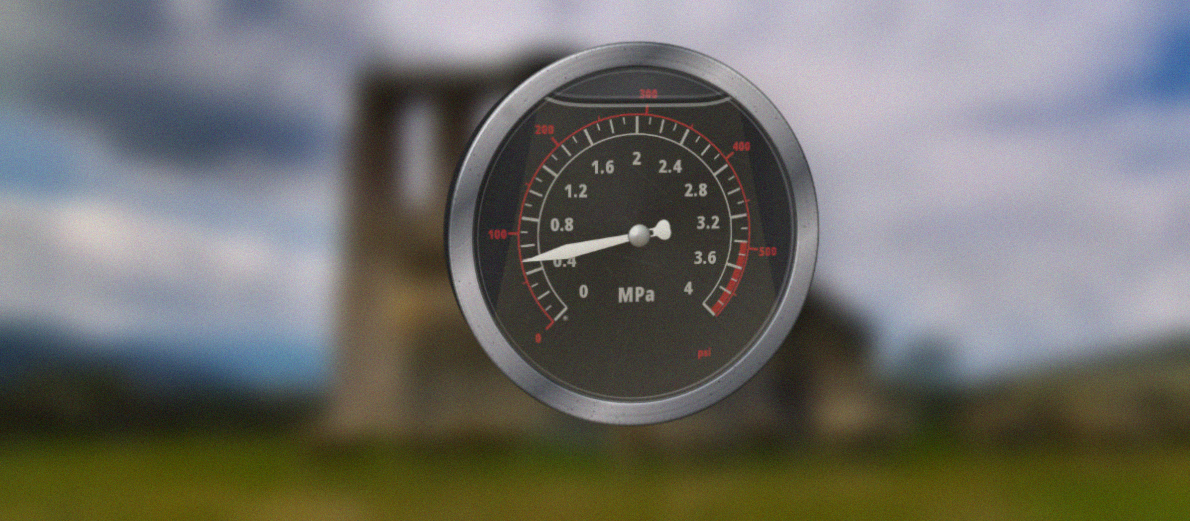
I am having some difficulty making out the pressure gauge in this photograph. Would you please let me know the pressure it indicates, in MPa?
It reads 0.5 MPa
